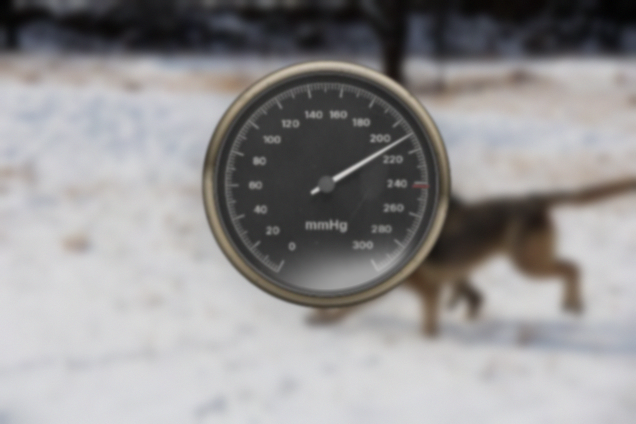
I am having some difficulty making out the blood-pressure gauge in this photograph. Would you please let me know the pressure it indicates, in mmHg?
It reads 210 mmHg
